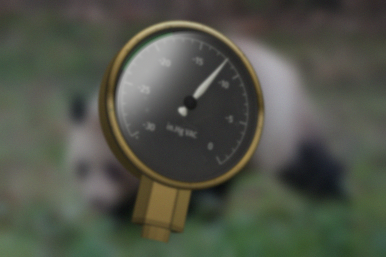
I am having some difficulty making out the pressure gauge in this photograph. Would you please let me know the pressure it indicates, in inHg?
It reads -12 inHg
